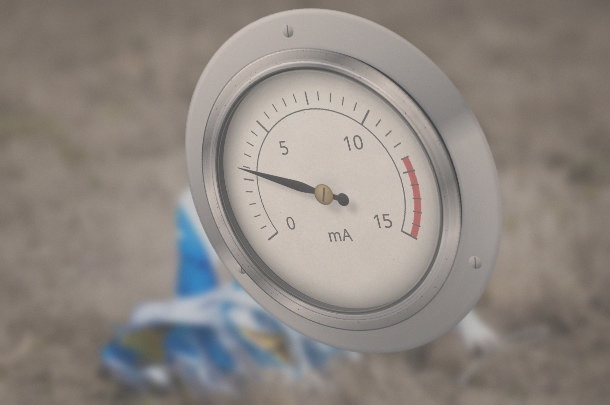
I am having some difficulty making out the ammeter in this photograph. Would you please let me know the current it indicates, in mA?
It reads 3 mA
